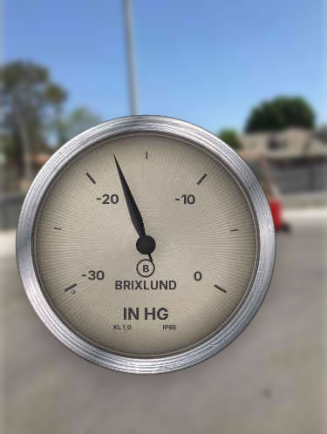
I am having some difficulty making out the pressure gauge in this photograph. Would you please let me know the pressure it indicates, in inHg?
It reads -17.5 inHg
